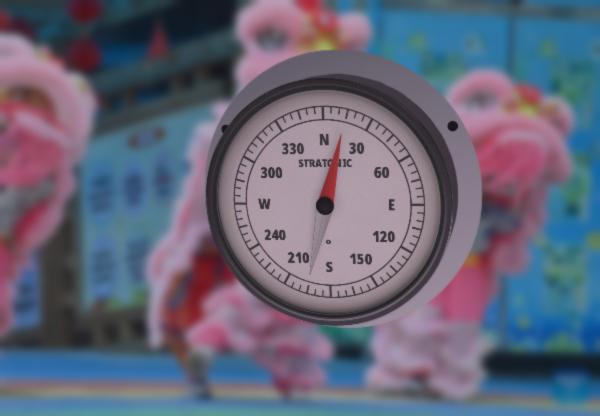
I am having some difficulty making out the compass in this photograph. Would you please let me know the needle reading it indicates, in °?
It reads 15 °
